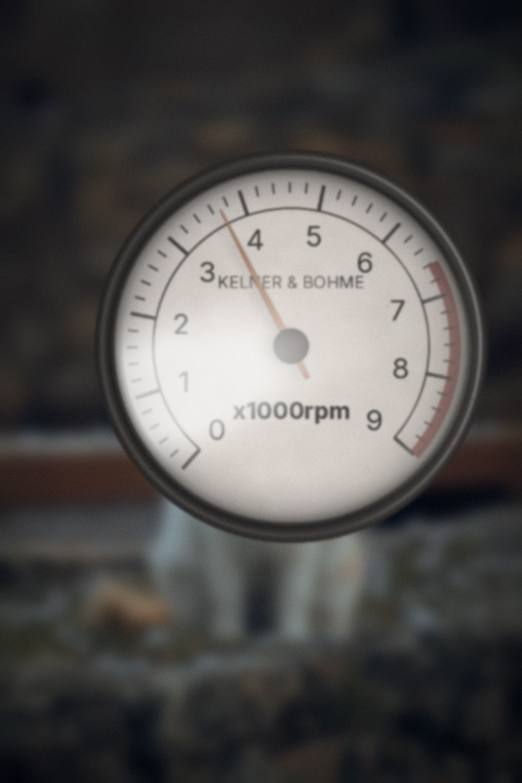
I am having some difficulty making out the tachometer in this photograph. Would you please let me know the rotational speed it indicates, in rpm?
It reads 3700 rpm
